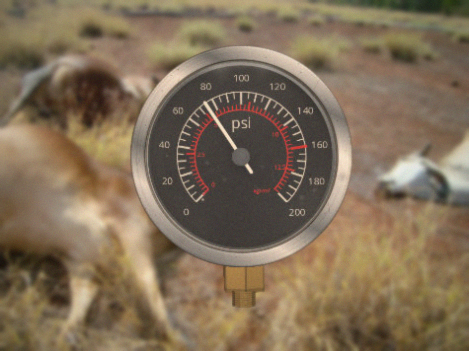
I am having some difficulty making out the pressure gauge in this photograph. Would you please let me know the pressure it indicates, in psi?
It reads 75 psi
